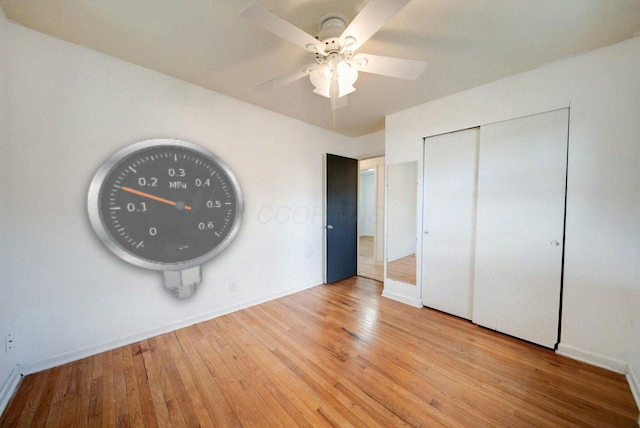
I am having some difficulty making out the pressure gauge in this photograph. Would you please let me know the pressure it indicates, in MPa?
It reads 0.15 MPa
